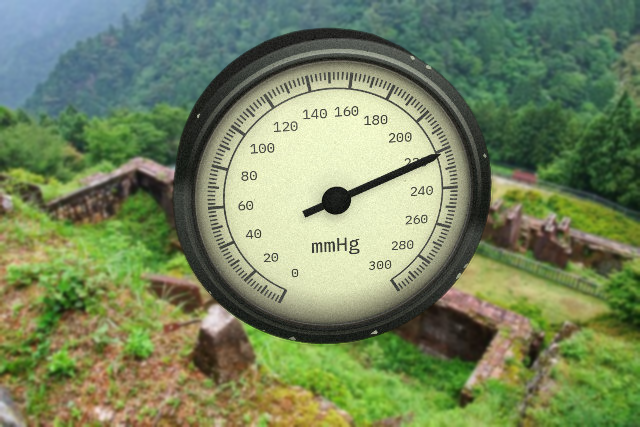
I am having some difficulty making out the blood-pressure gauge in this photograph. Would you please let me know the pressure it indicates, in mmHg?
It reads 220 mmHg
